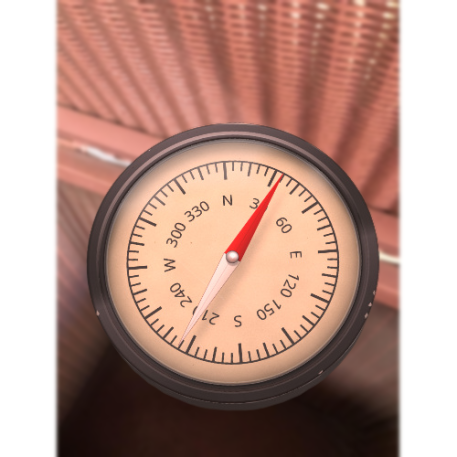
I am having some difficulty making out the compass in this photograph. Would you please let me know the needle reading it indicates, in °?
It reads 35 °
